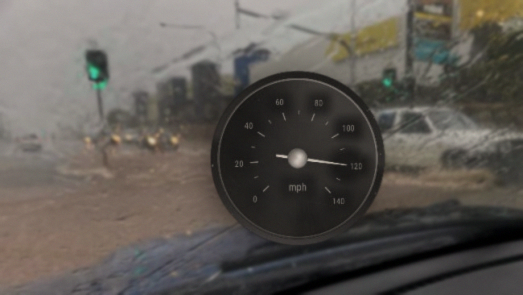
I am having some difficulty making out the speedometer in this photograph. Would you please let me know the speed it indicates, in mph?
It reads 120 mph
